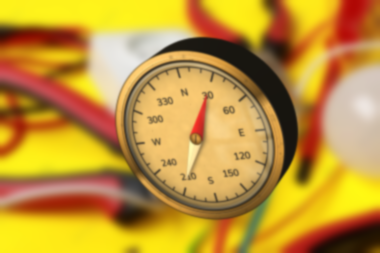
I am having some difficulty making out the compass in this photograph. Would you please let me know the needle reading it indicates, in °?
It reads 30 °
